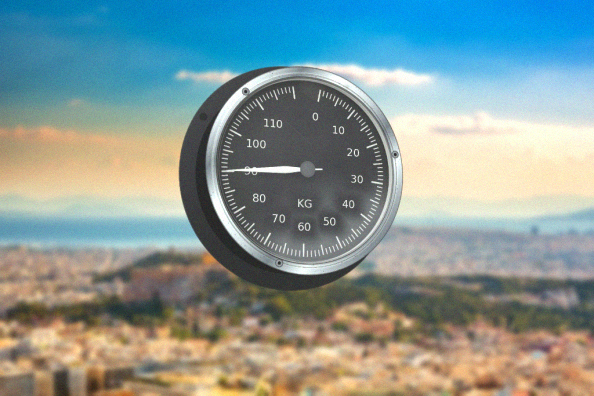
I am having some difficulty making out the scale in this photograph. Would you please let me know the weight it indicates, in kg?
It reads 90 kg
